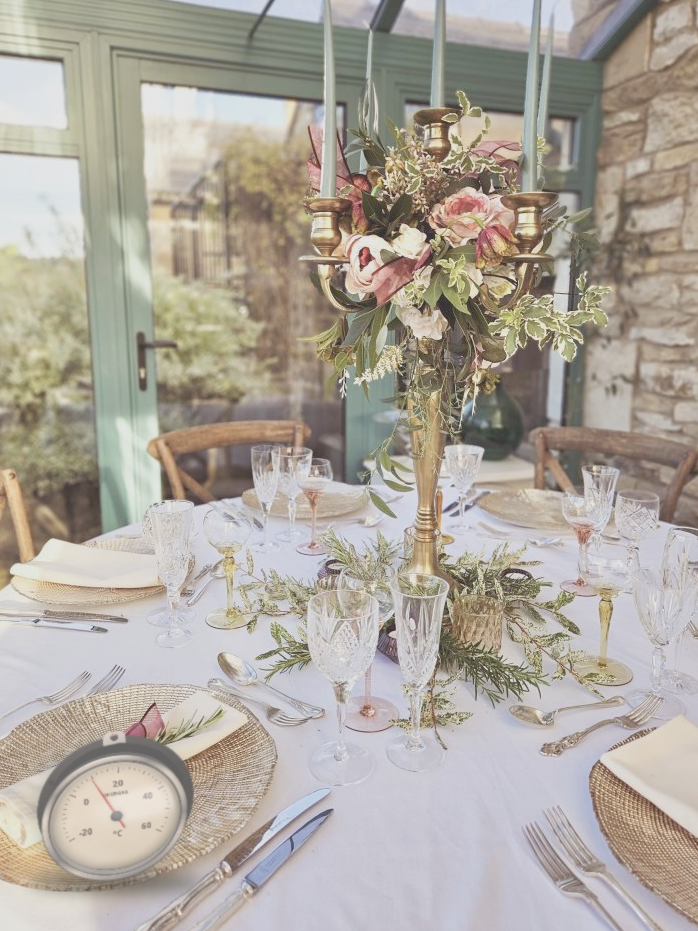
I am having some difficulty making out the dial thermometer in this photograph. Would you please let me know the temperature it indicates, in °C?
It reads 10 °C
